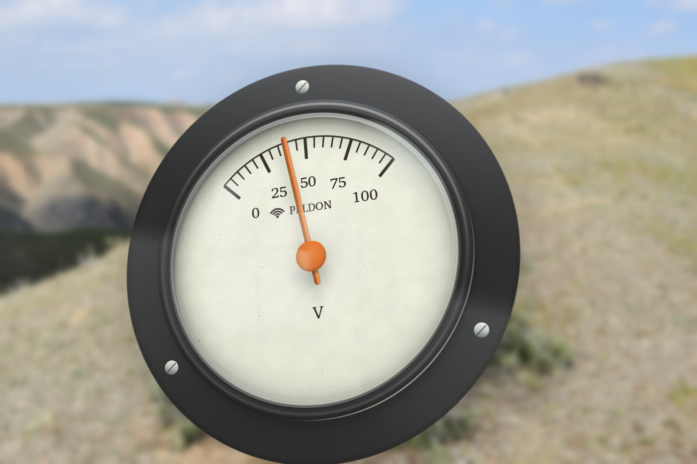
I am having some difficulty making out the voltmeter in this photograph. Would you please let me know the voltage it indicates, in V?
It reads 40 V
